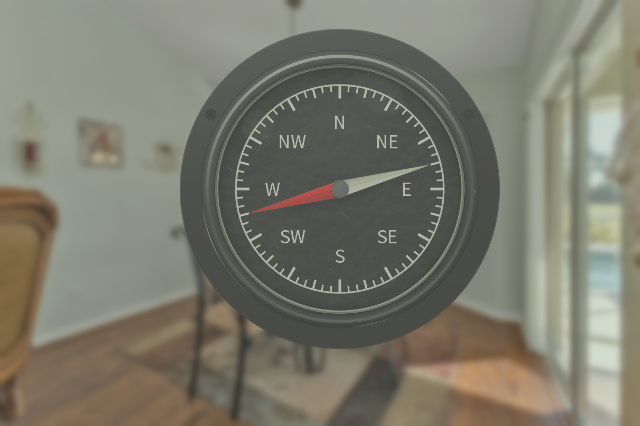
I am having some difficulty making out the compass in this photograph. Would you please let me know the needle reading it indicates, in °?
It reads 255 °
